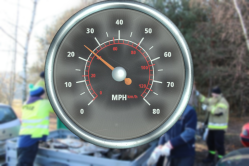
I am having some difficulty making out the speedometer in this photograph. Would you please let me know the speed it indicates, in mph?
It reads 25 mph
